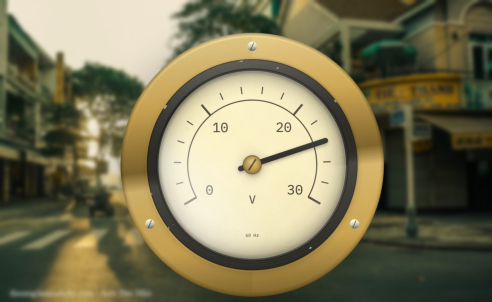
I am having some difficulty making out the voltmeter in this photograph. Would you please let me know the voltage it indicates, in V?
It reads 24 V
